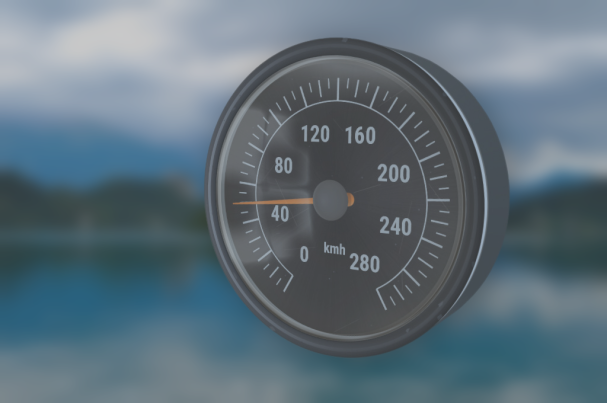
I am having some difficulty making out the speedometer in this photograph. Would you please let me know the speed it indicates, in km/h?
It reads 50 km/h
